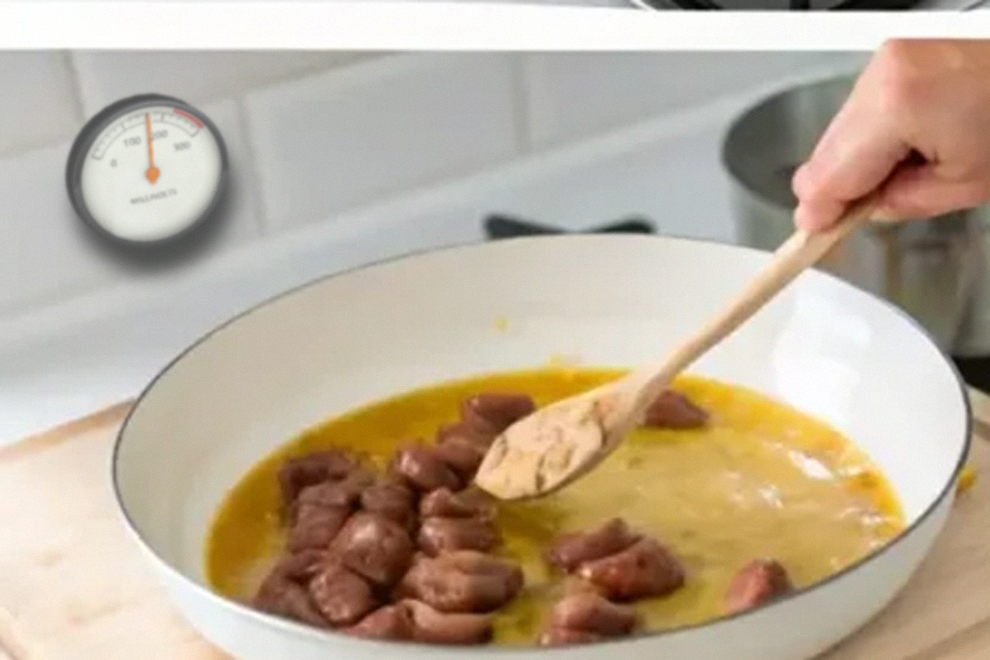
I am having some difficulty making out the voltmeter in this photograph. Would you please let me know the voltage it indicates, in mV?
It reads 160 mV
